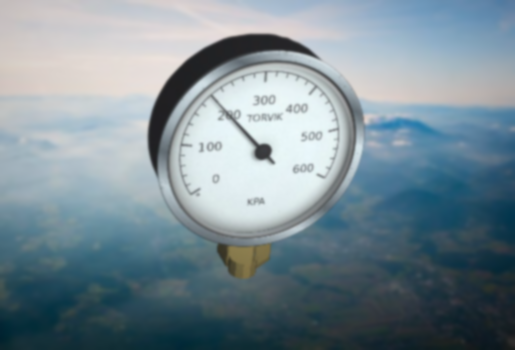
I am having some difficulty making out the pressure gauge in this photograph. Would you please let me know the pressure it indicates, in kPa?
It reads 200 kPa
